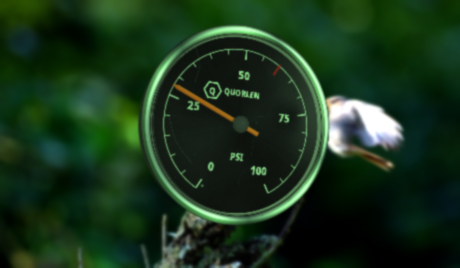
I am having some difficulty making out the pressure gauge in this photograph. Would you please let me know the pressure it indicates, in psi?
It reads 27.5 psi
